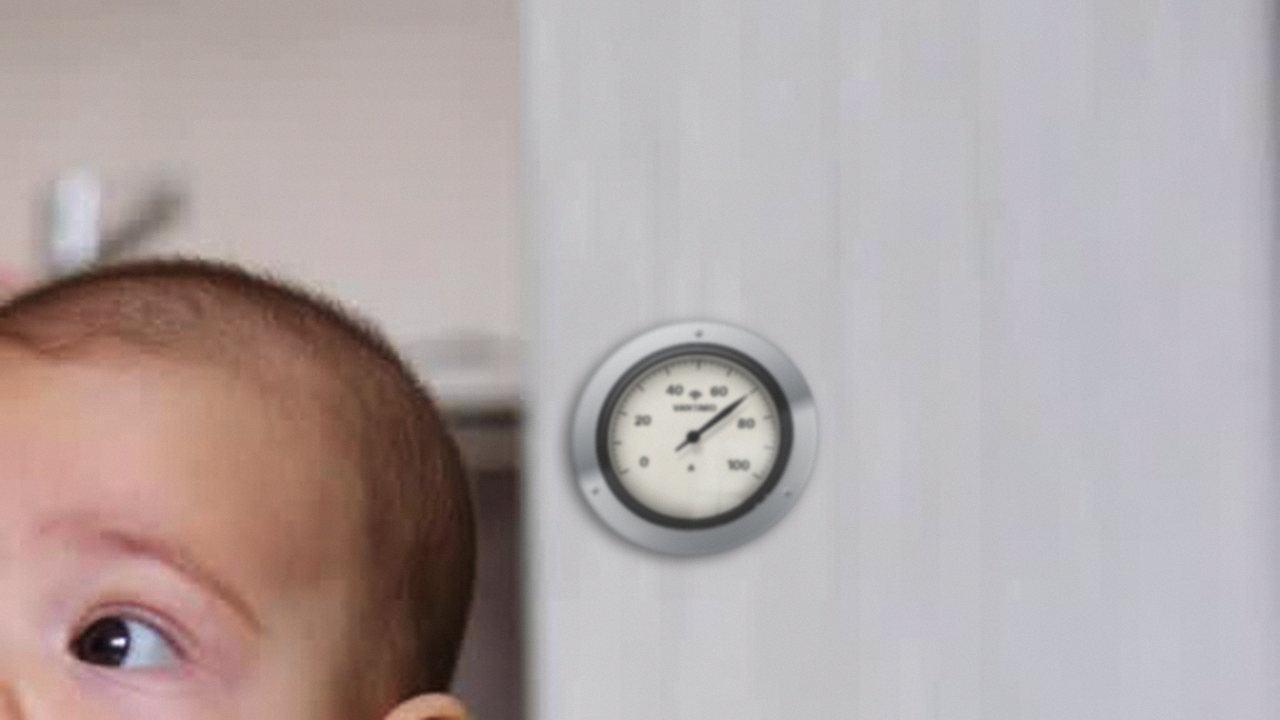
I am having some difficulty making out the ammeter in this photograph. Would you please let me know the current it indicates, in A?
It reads 70 A
